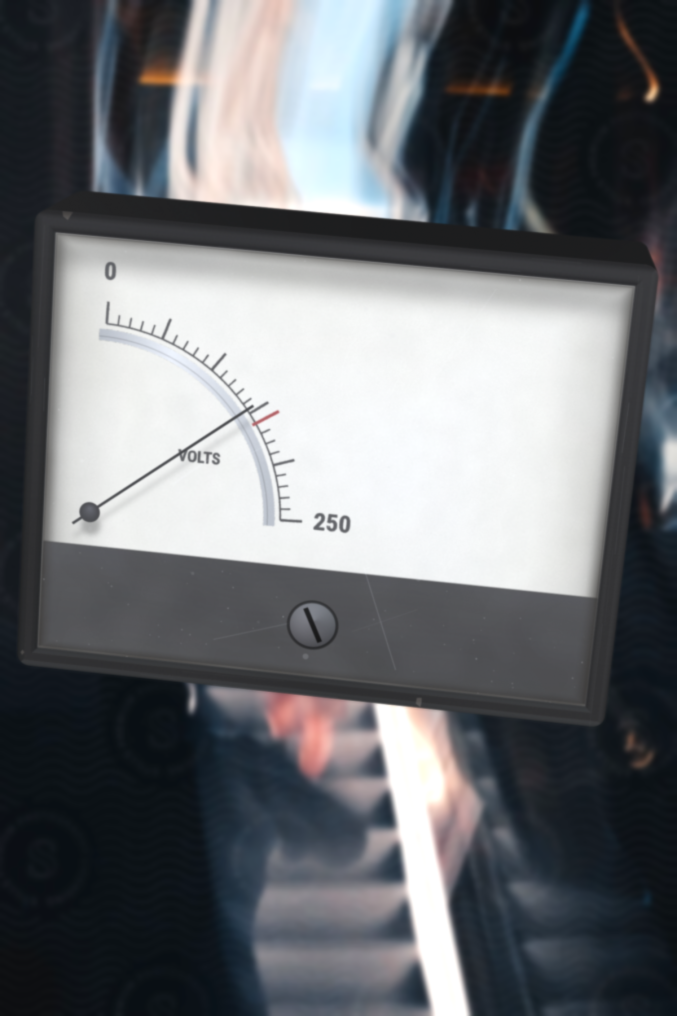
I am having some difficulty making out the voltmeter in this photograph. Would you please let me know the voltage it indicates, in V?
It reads 145 V
